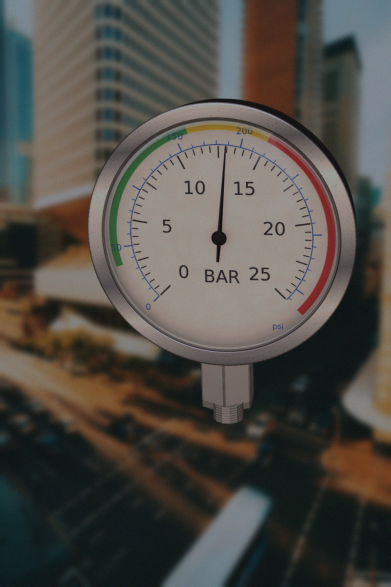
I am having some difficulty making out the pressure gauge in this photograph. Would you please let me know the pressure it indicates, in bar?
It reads 13 bar
